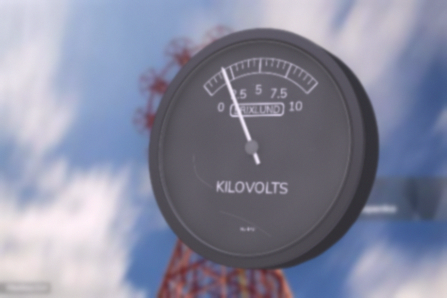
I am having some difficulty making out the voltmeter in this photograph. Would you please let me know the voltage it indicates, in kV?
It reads 2 kV
